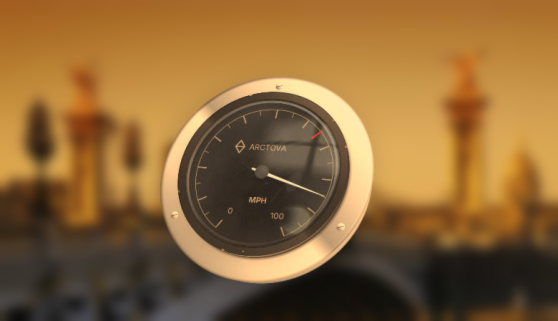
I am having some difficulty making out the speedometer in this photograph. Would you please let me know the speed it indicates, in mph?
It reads 85 mph
